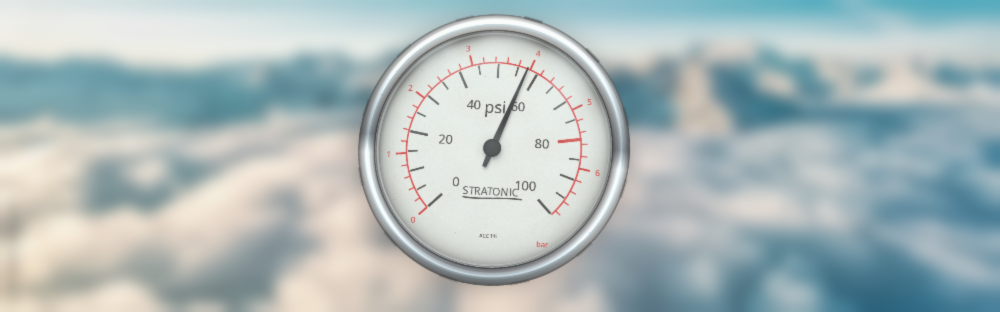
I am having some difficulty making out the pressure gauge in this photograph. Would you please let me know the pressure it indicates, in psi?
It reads 57.5 psi
